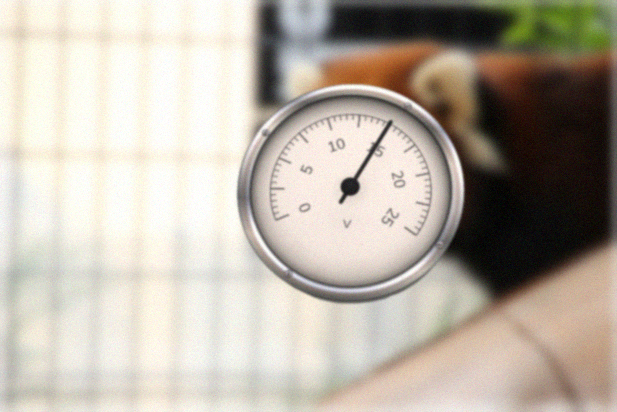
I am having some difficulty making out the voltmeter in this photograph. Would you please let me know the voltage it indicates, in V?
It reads 15 V
